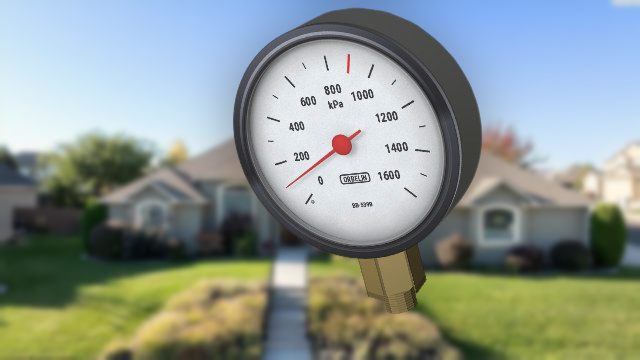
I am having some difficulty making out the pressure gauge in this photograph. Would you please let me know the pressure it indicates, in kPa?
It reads 100 kPa
